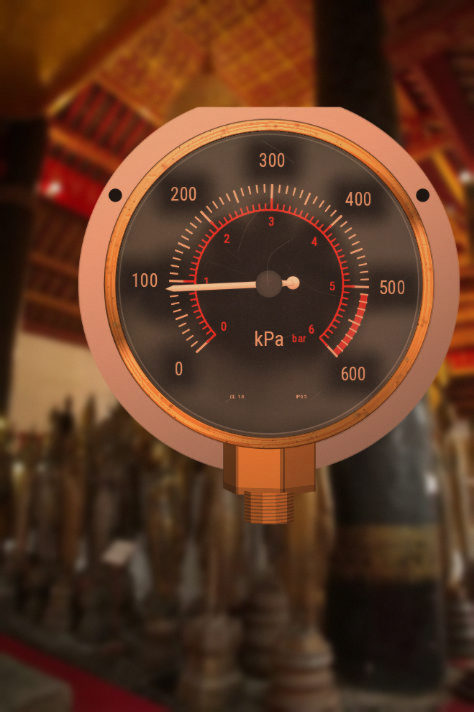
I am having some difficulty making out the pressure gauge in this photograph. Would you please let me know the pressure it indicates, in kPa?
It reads 90 kPa
